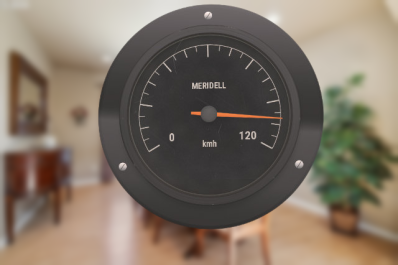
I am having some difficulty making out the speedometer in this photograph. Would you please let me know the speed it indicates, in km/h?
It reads 107.5 km/h
